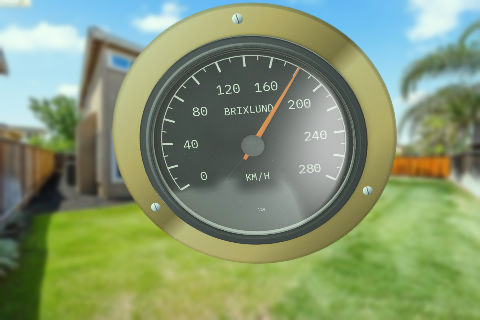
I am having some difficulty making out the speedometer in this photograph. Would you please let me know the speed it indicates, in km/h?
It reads 180 km/h
